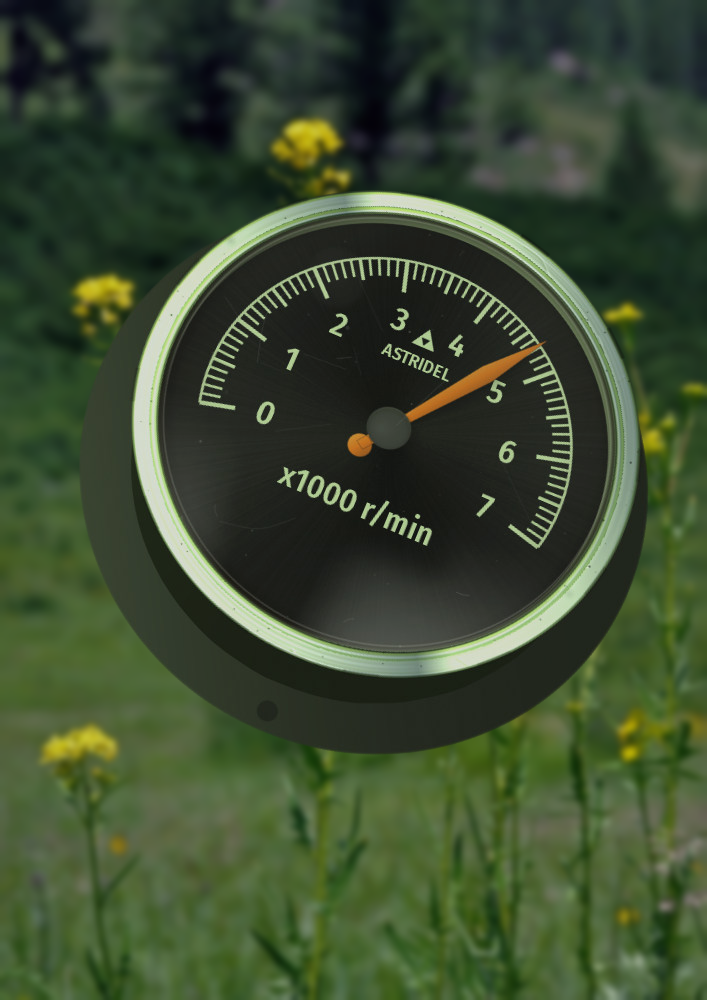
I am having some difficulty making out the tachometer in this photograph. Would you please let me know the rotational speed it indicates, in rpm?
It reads 4700 rpm
